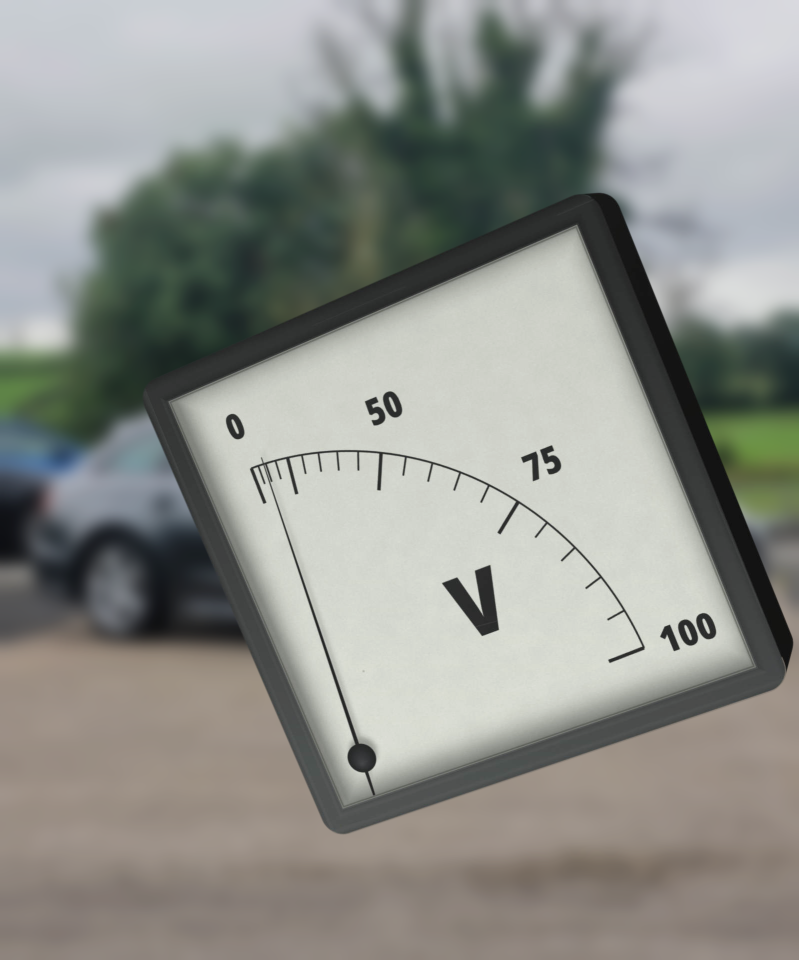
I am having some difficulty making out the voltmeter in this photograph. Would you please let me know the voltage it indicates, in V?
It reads 15 V
